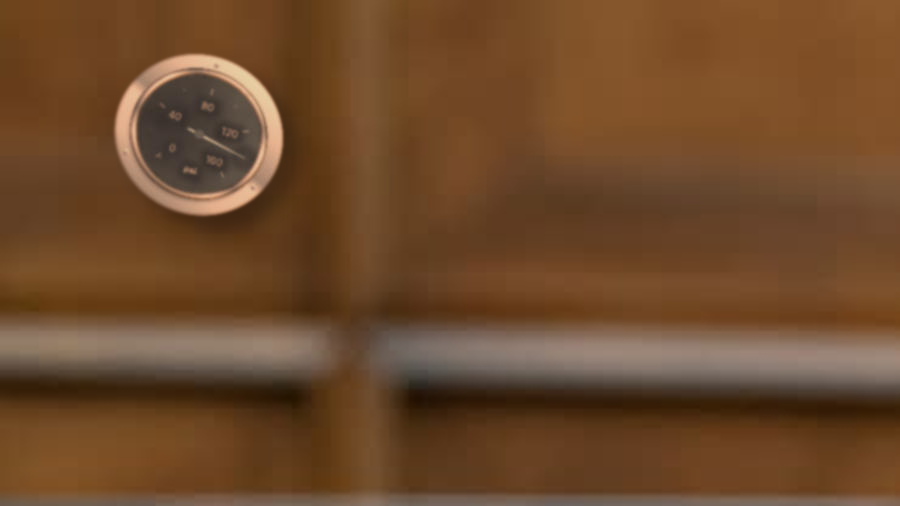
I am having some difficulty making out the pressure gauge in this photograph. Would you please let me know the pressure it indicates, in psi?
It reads 140 psi
